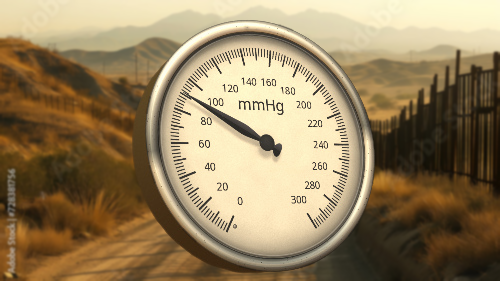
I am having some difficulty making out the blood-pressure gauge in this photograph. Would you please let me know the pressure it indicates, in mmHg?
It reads 90 mmHg
